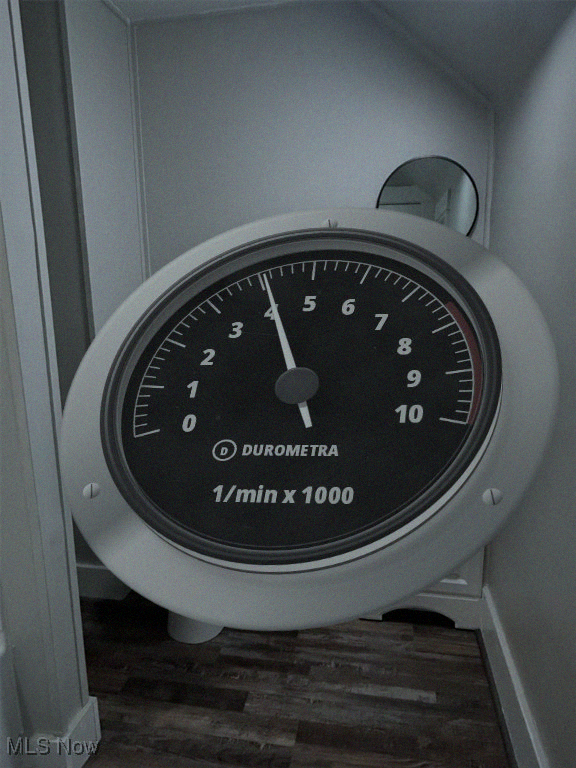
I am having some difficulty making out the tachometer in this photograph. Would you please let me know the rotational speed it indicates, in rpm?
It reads 4100 rpm
